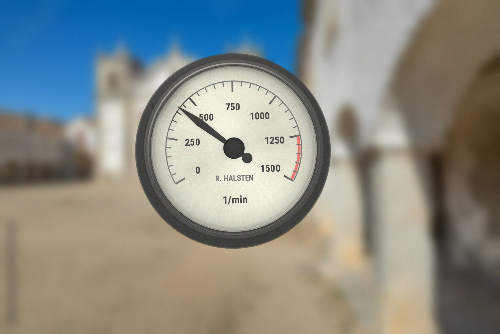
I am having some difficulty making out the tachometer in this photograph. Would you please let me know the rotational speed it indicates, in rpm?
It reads 425 rpm
